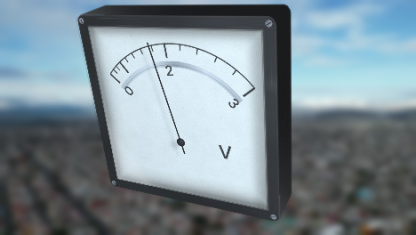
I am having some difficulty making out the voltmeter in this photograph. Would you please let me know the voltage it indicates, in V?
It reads 1.8 V
